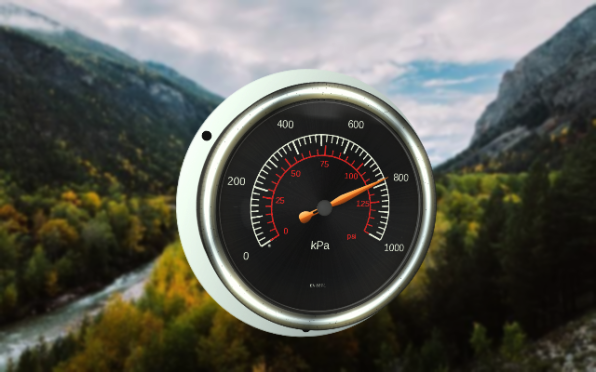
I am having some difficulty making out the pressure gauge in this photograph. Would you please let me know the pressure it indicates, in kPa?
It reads 780 kPa
